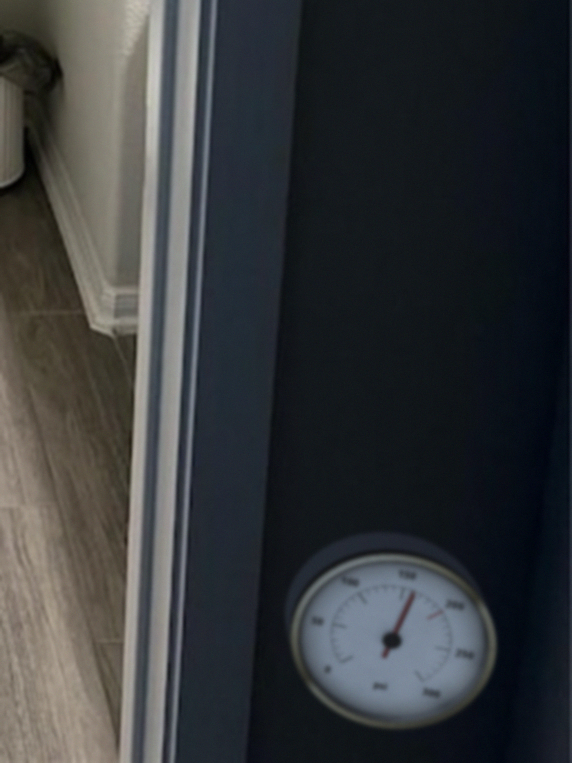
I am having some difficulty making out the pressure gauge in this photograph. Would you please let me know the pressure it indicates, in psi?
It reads 160 psi
